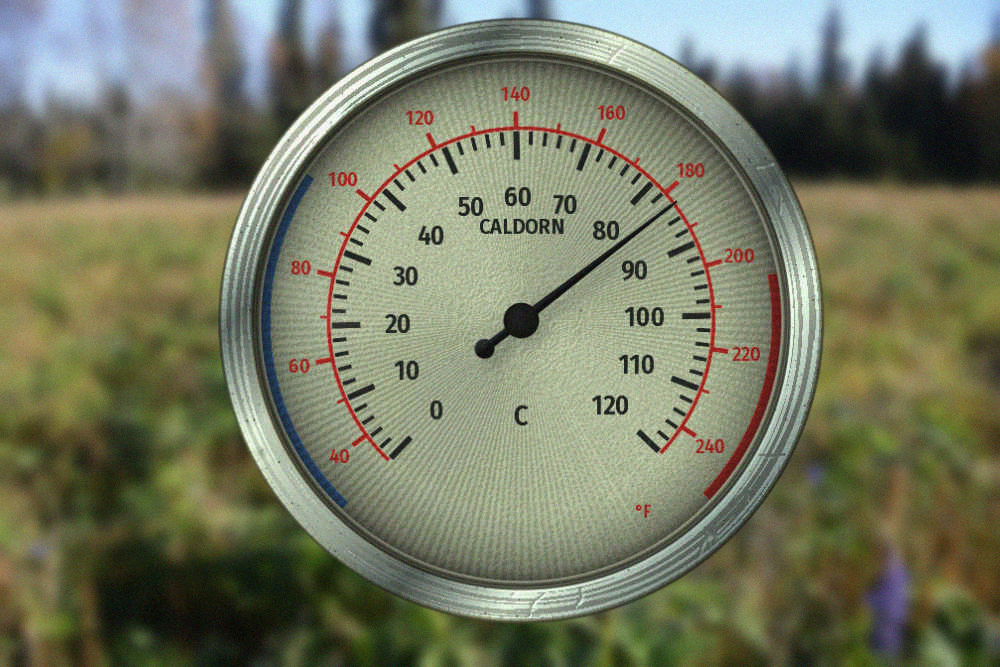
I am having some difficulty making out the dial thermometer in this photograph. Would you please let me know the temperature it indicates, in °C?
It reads 84 °C
